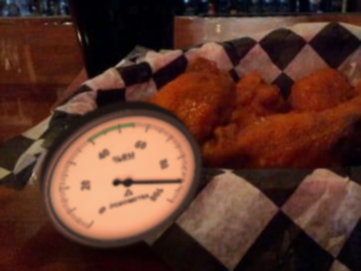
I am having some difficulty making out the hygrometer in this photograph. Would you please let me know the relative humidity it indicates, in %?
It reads 90 %
